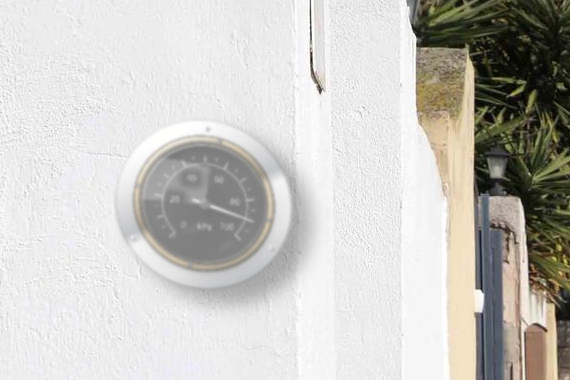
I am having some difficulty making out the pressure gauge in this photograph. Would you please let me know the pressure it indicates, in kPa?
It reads 90 kPa
